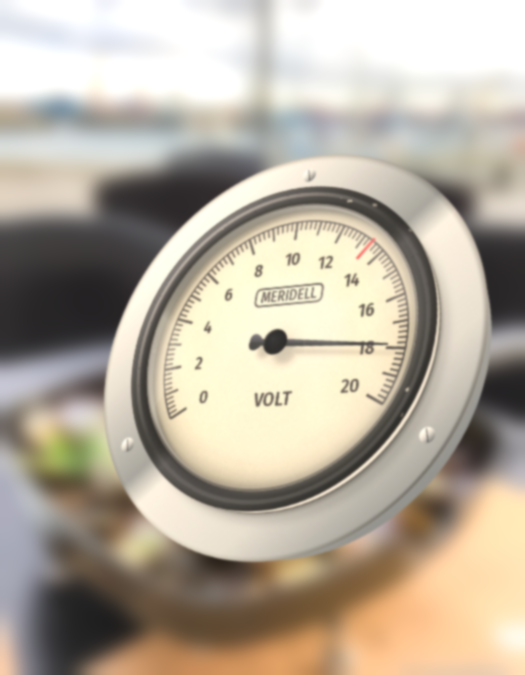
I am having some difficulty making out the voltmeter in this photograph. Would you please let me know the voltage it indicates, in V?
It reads 18 V
